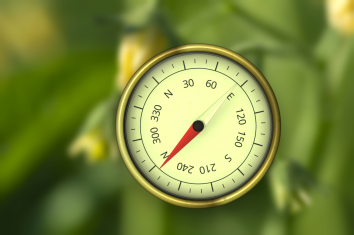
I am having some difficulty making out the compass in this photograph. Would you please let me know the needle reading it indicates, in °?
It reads 265 °
